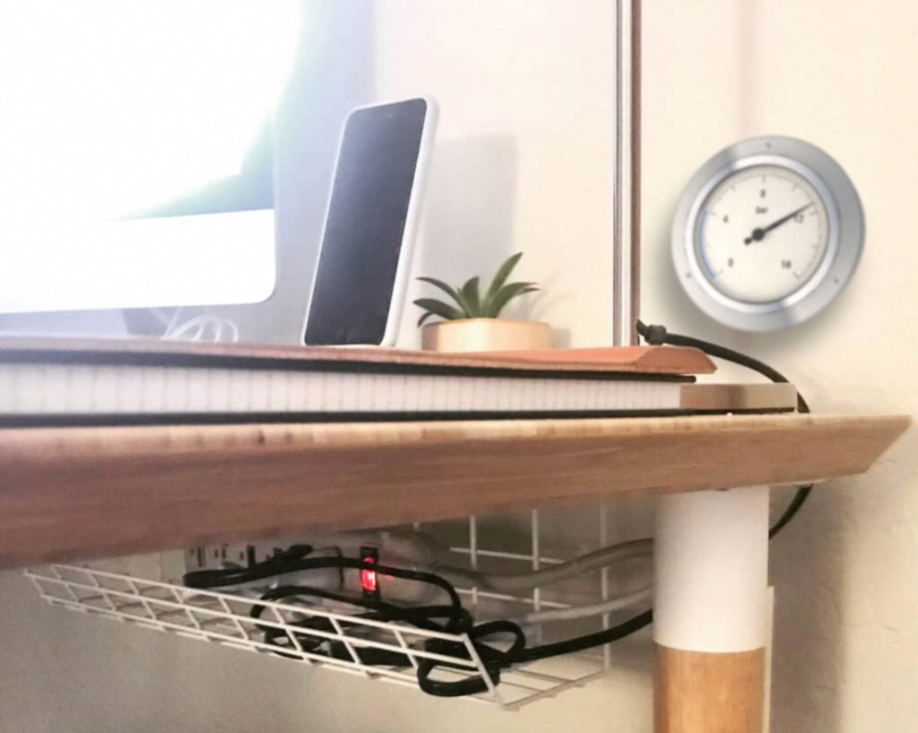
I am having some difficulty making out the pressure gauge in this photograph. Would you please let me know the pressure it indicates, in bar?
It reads 11.5 bar
